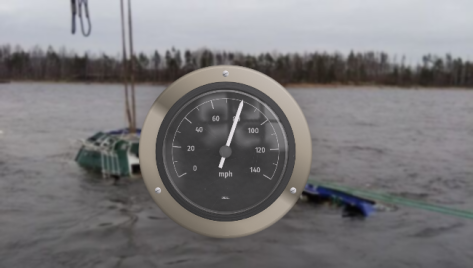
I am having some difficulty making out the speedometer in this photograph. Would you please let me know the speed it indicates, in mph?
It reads 80 mph
